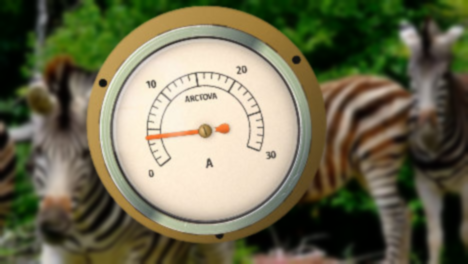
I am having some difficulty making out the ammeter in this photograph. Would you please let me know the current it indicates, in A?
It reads 4 A
